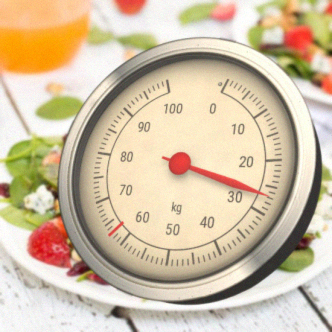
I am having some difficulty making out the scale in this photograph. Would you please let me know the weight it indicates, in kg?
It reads 27 kg
